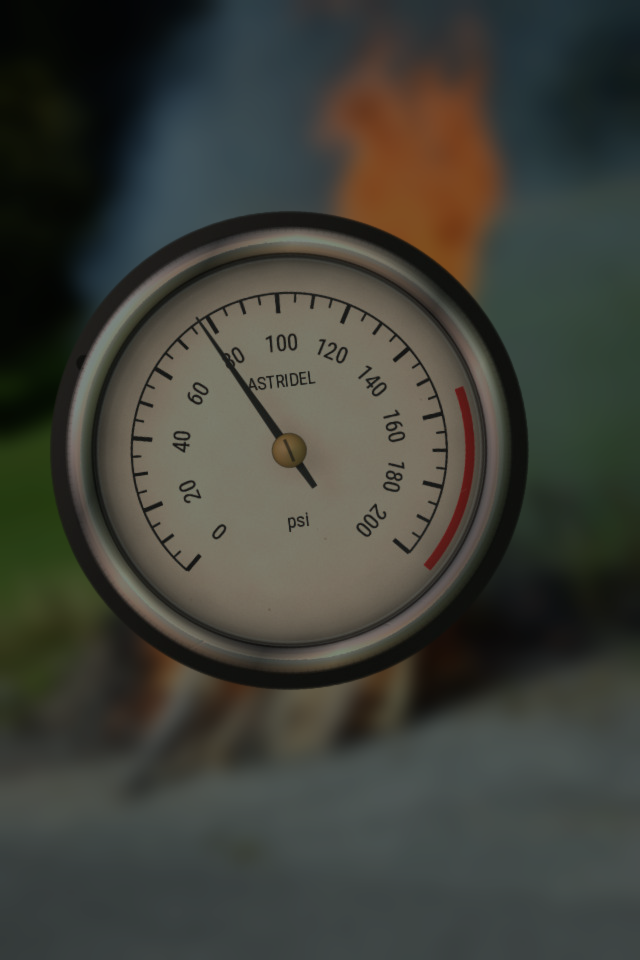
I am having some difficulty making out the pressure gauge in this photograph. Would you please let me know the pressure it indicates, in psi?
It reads 77.5 psi
